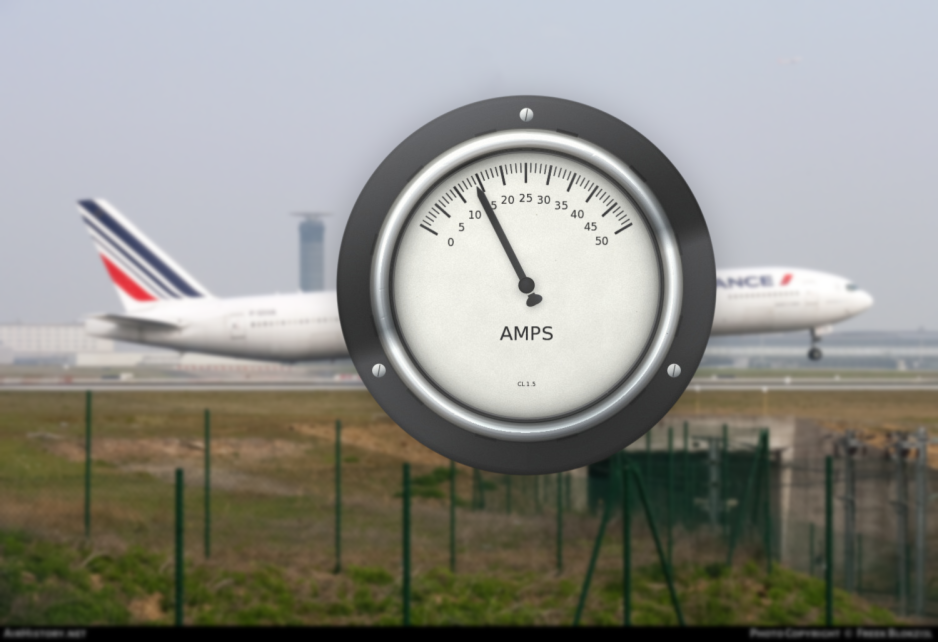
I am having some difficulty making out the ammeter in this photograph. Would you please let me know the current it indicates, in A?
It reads 14 A
